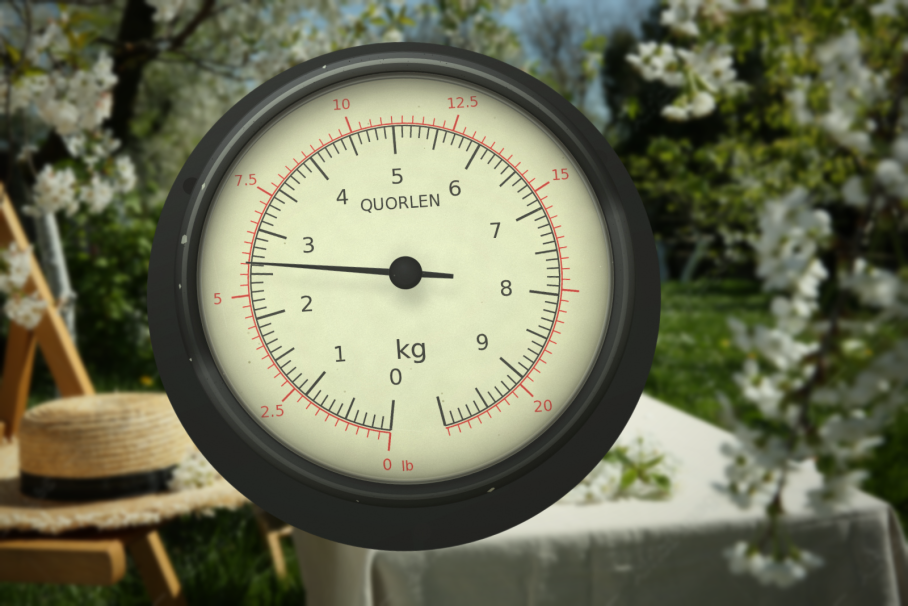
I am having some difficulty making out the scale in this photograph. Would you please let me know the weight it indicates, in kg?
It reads 2.6 kg
